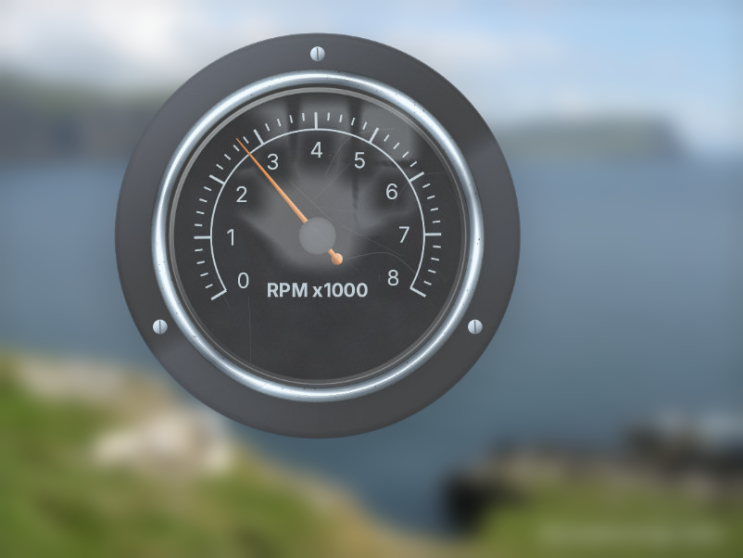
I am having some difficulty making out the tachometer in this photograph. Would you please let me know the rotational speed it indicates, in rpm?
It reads 2700 rpm
